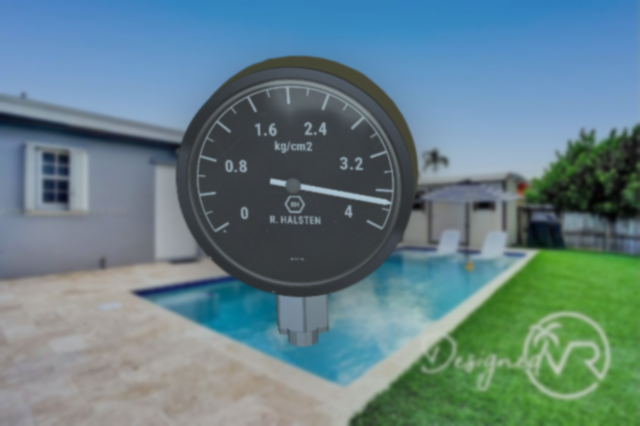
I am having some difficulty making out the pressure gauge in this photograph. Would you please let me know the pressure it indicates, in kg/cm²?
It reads 3.7 kg/cm²
